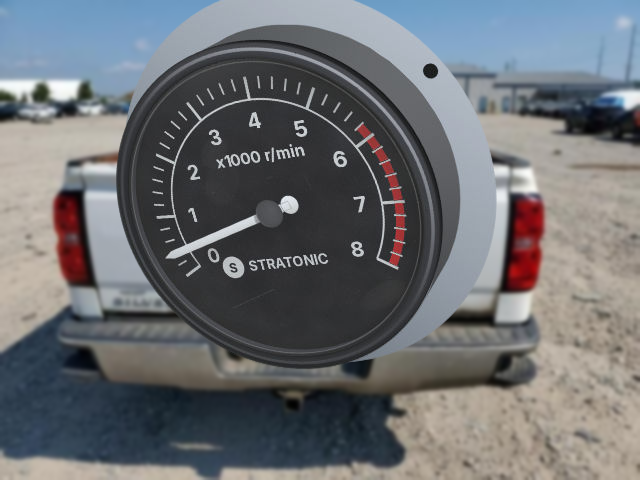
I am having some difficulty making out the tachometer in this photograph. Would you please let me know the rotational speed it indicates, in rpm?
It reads 400 rpm
